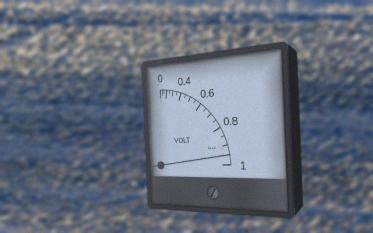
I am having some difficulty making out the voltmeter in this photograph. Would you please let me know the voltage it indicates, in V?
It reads 0.95 V
